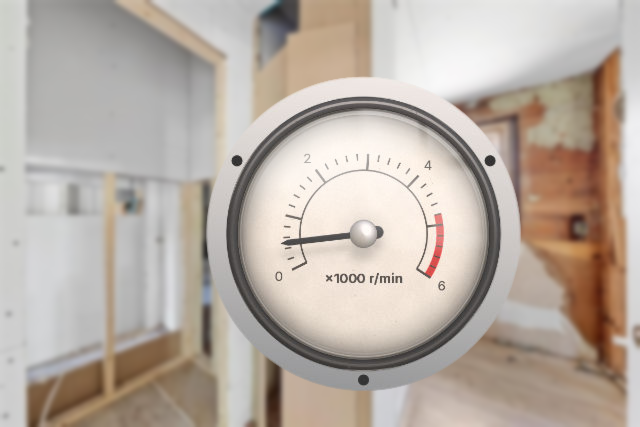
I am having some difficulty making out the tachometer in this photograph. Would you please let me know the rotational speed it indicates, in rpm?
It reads 500 rpm
